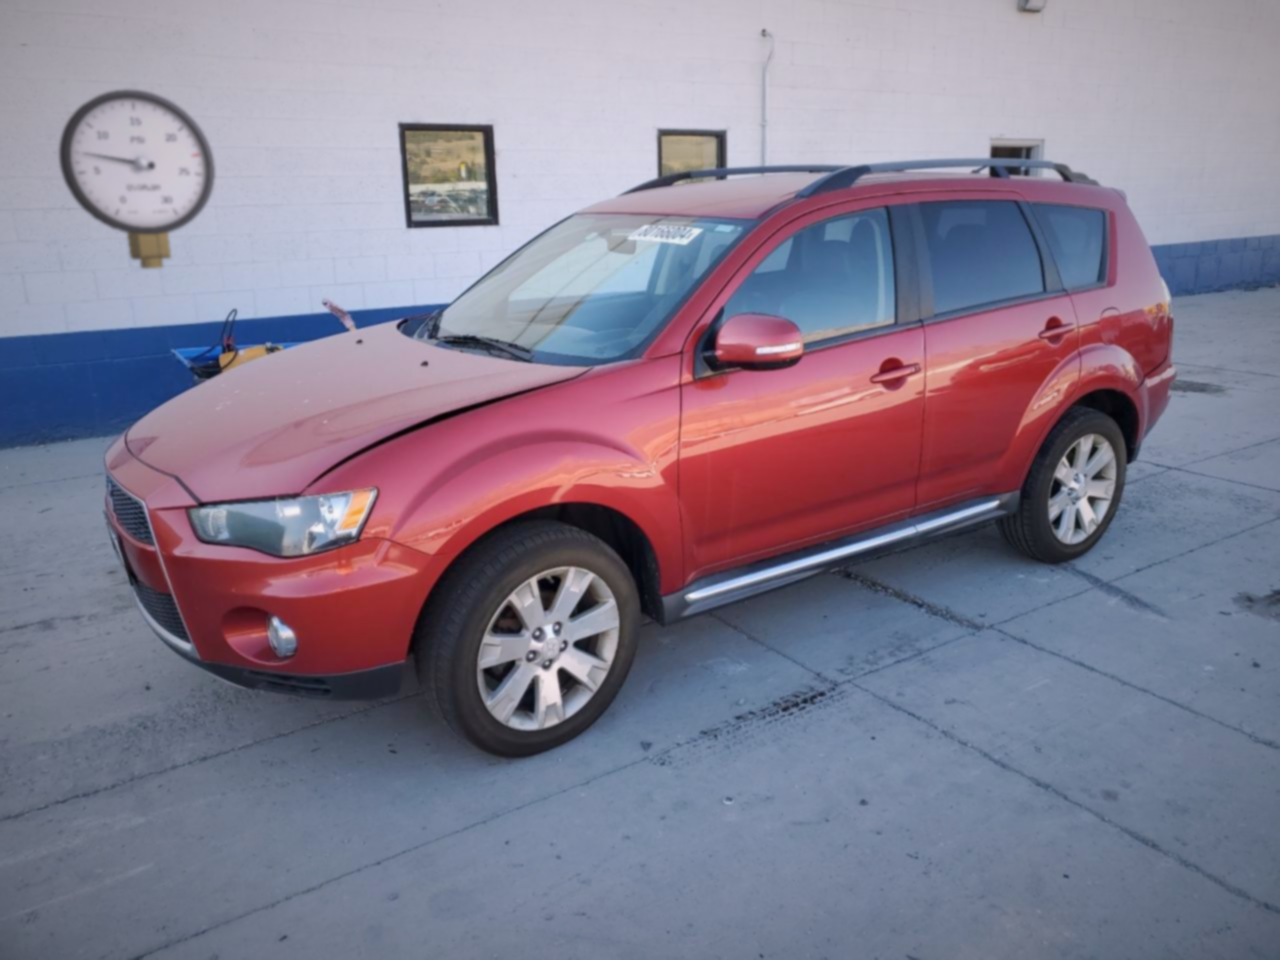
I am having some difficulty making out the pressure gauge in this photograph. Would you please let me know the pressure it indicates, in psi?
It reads 7 psi
